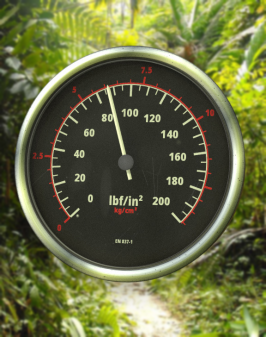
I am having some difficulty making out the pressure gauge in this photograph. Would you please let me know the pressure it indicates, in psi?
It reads 87.5 psi
